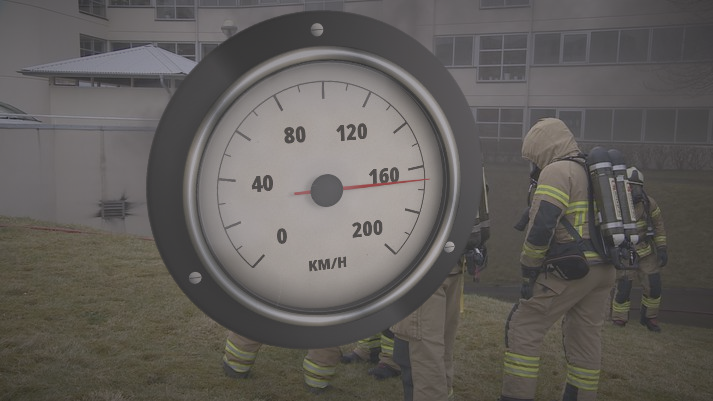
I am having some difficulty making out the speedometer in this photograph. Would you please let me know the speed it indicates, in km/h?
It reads 165 km/h
